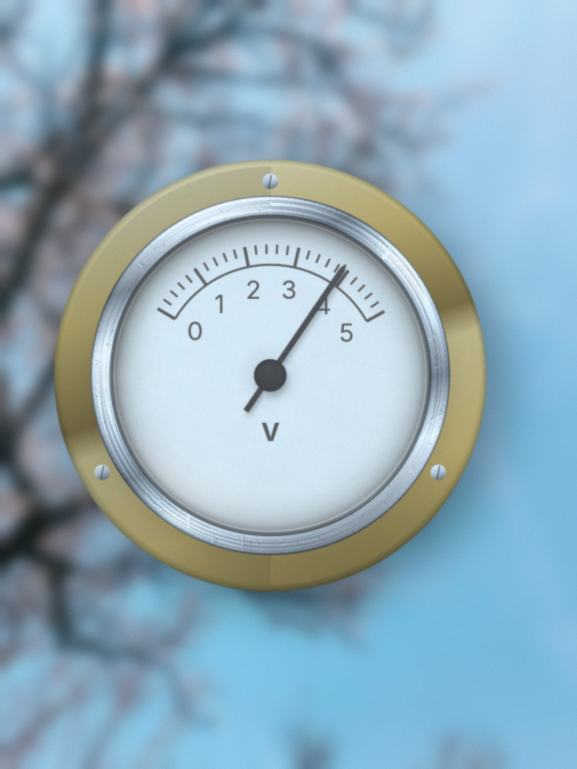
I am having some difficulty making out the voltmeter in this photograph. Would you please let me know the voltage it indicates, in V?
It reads 3.9 V
